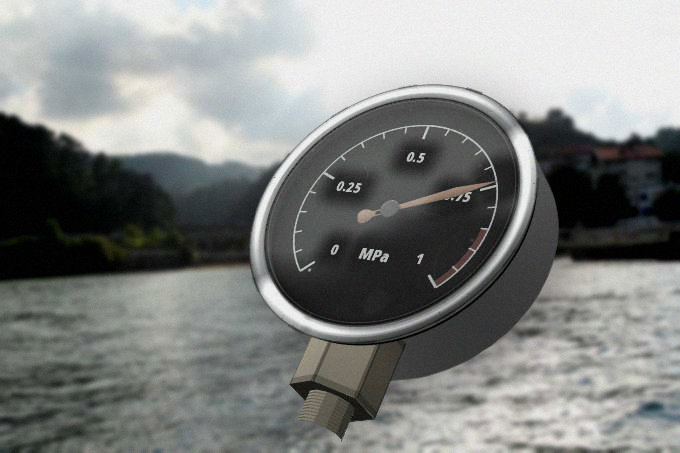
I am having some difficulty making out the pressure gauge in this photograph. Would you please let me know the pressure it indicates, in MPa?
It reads 0.75 MPa
